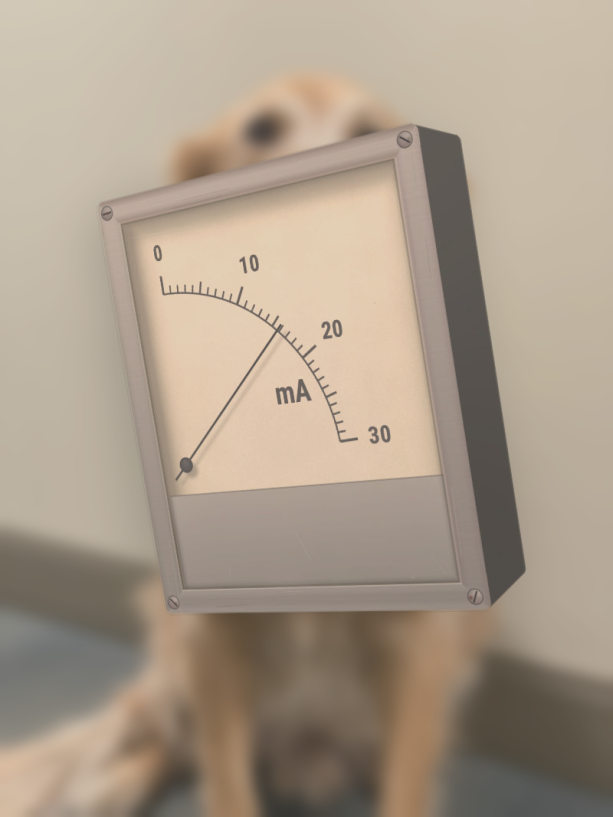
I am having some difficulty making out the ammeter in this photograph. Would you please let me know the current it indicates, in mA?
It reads 16 mA
